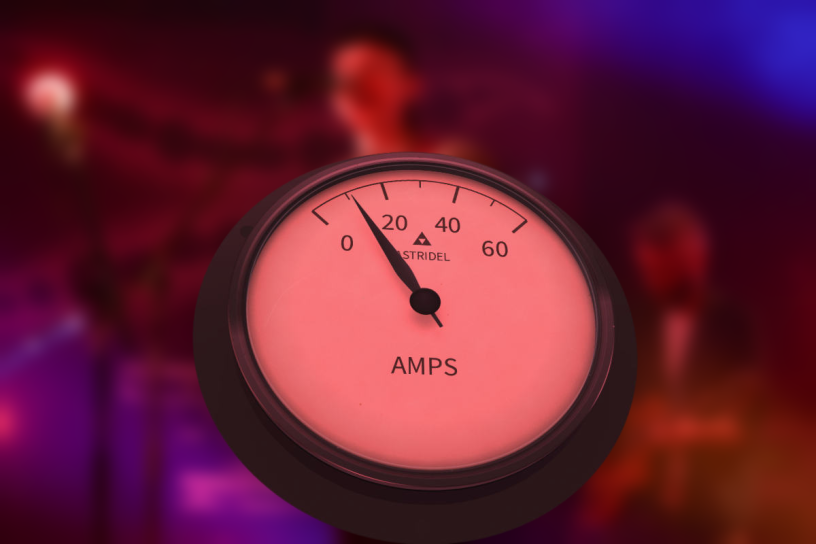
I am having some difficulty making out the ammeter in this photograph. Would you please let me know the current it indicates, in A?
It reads 10 A
